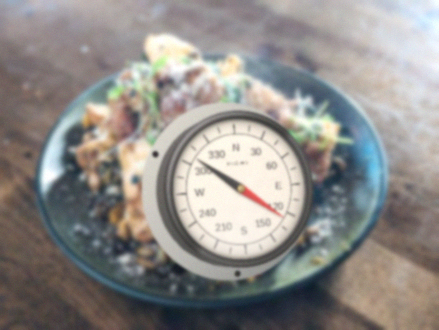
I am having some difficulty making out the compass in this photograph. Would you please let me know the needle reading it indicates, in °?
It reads 127.5 °
